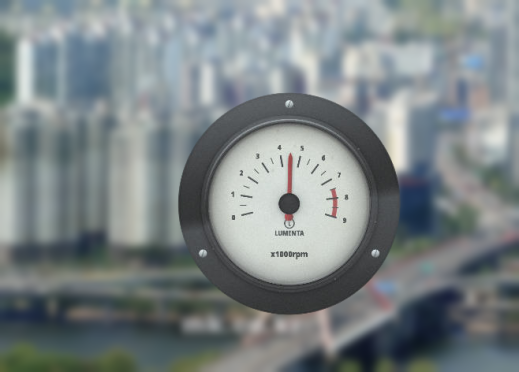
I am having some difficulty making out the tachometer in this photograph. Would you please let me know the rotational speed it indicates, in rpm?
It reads 4500 rpm
